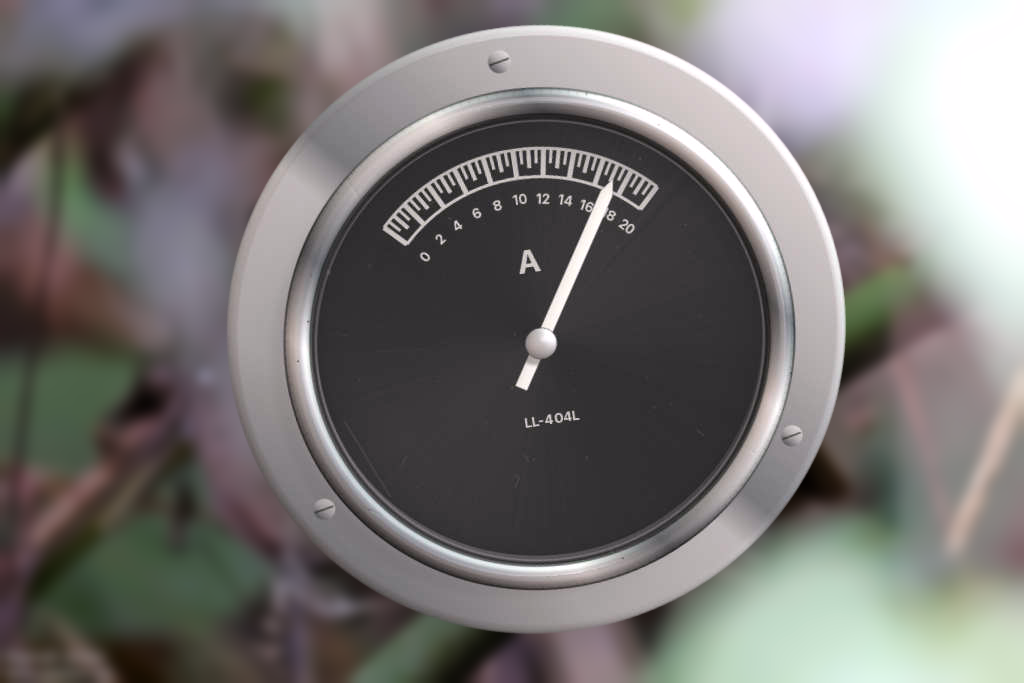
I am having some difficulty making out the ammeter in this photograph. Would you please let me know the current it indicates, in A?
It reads 17 A
